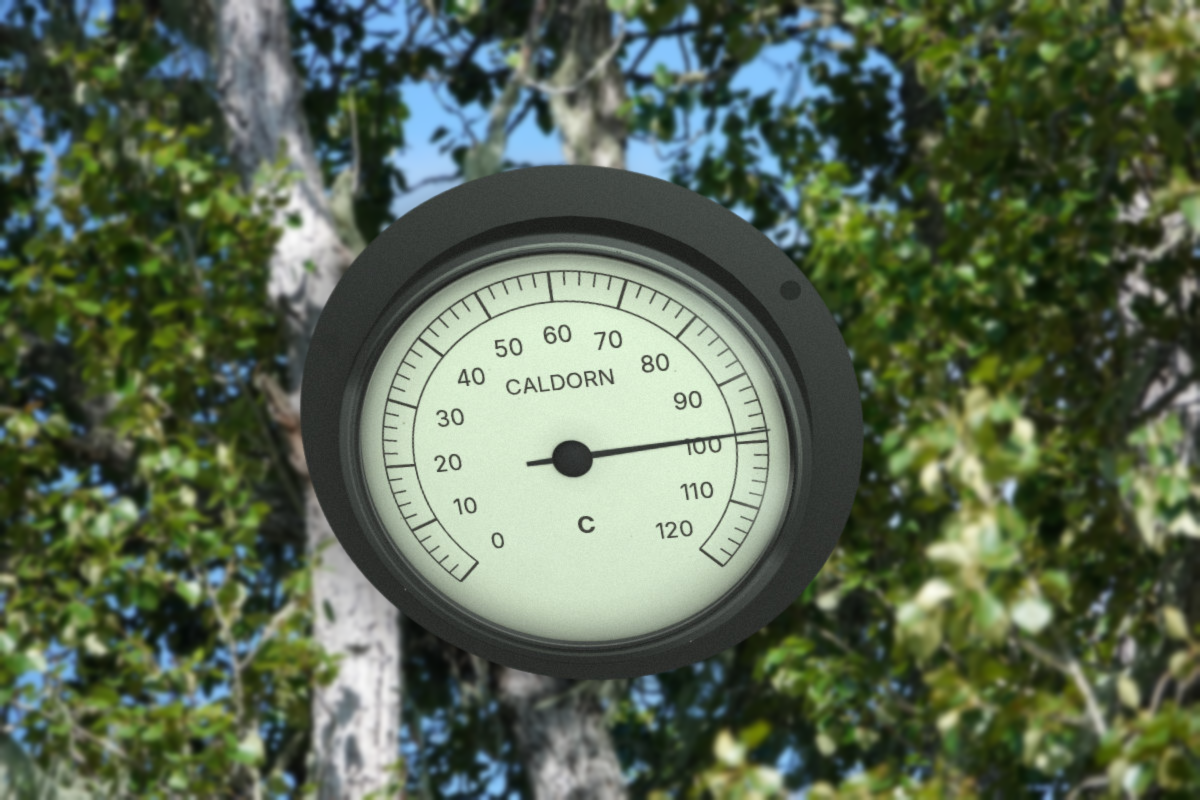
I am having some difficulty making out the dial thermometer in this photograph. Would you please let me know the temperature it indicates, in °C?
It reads 98 °C
